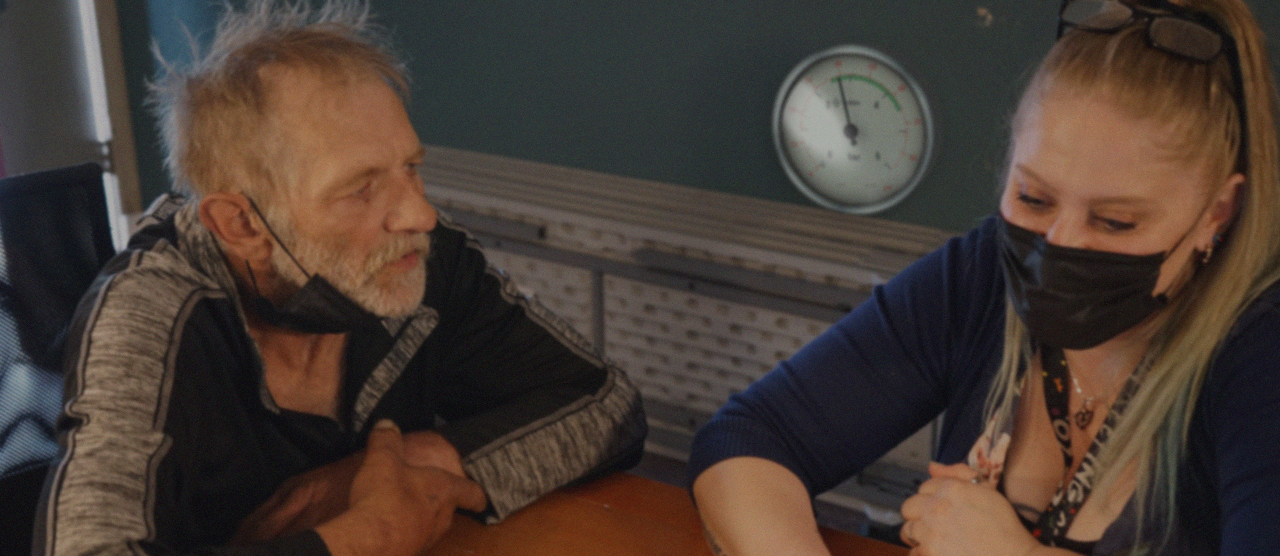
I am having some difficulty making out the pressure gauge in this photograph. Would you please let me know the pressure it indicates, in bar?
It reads 2.75 bar
